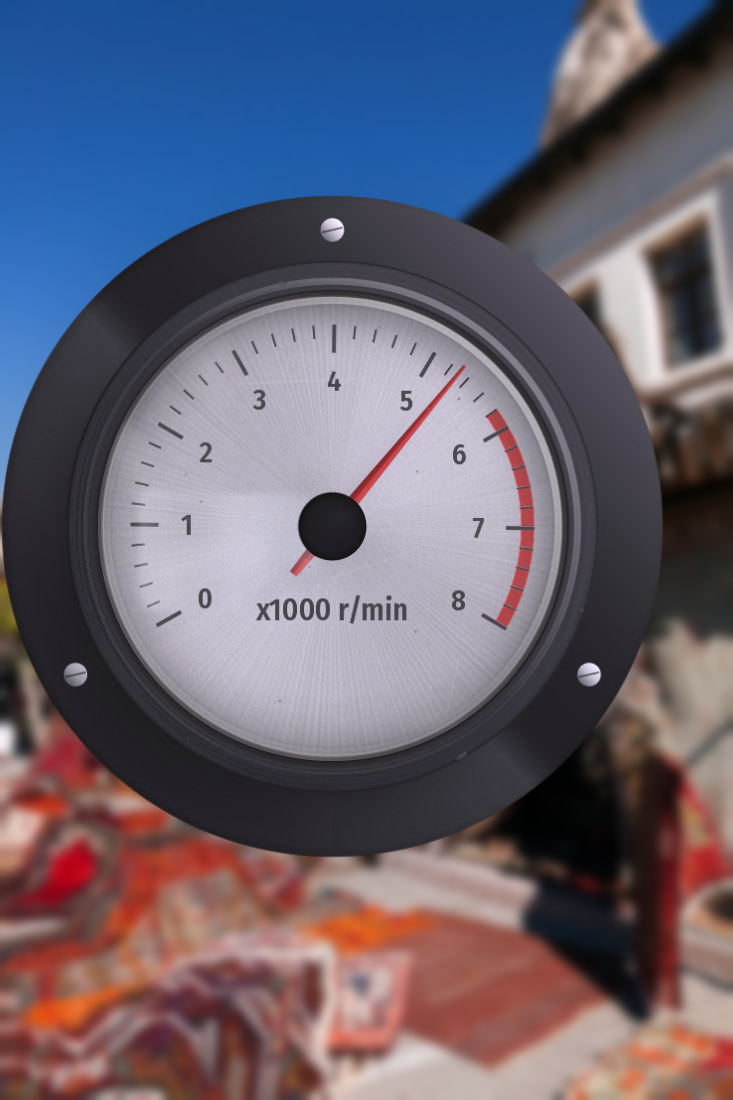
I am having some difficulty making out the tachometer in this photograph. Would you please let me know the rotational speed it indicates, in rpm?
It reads 5300 rpm
